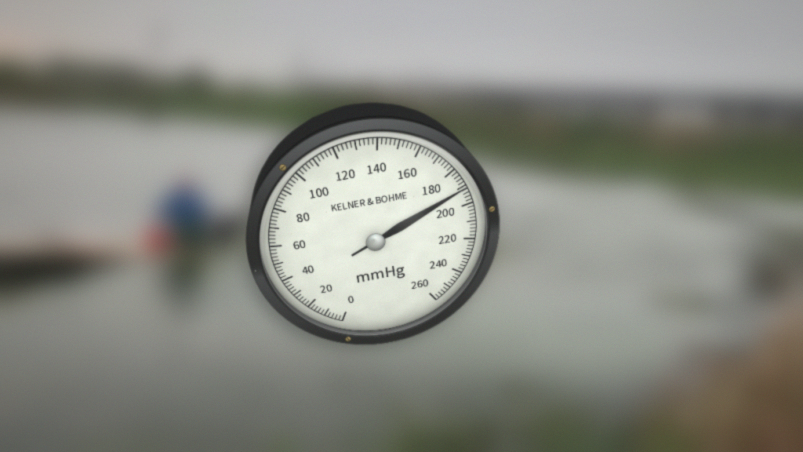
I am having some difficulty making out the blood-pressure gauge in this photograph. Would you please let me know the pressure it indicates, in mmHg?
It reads 190 mmHg
